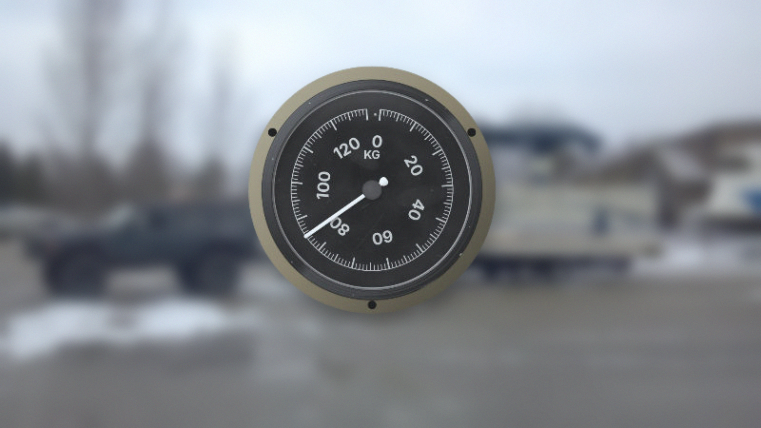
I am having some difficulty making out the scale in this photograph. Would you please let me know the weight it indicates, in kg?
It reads 85 kg
